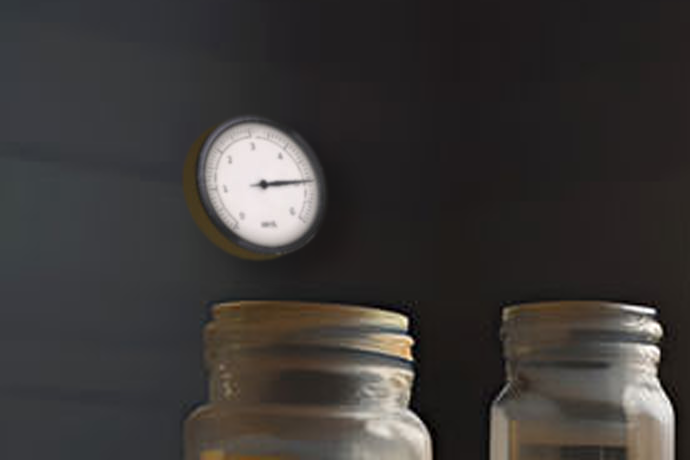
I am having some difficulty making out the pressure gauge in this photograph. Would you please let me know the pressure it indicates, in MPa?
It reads 5 MPa
